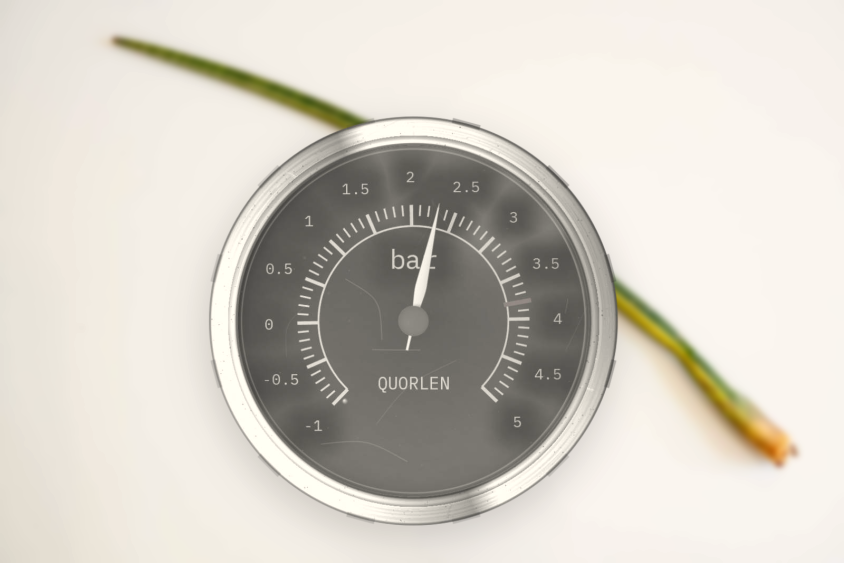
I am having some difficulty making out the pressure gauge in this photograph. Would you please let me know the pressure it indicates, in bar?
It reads 2.3 bar
